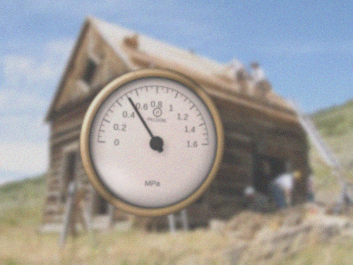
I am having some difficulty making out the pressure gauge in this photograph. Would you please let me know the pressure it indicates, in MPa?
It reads 0.5 MPa
